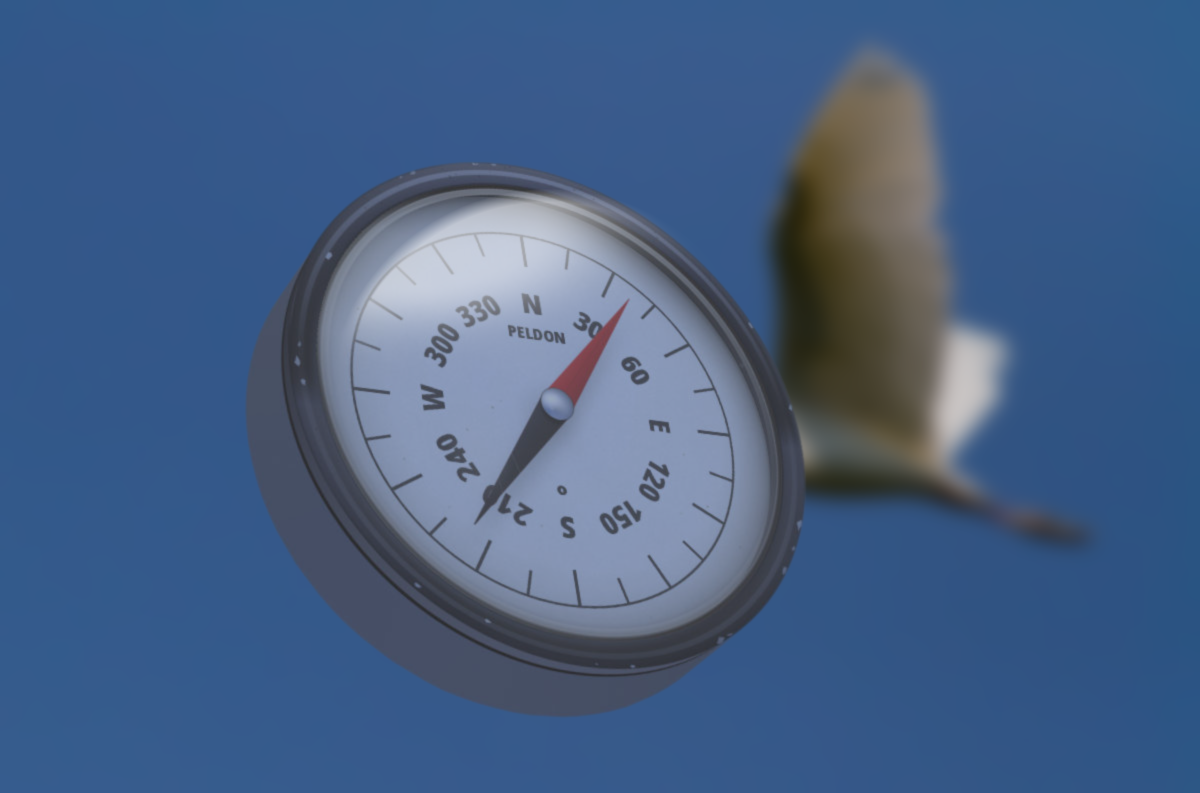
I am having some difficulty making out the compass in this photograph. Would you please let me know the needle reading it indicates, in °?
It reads 37.5 °
